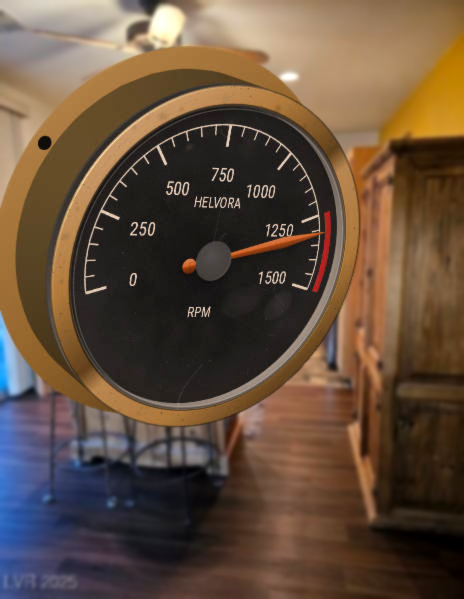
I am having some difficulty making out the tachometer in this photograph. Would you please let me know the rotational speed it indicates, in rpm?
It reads 1300 rpm
